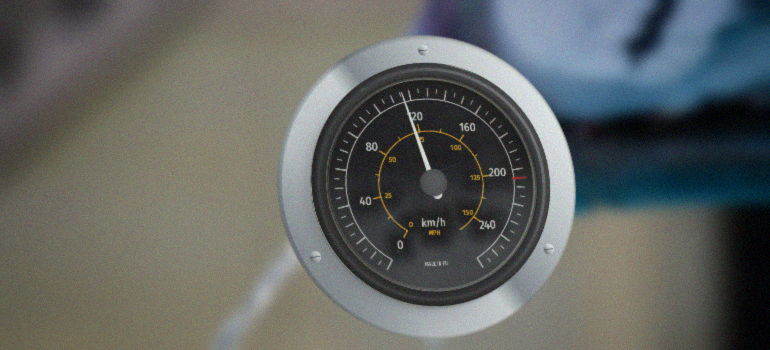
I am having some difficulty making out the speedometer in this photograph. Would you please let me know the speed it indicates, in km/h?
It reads 115 km/h
